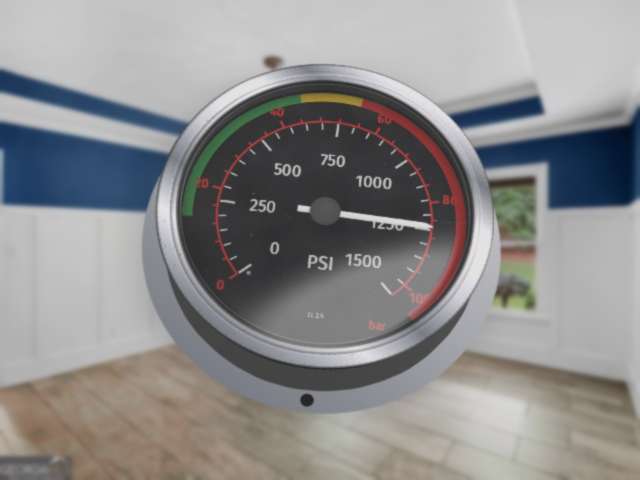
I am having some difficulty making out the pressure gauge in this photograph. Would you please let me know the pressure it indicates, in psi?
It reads 1250 psi
